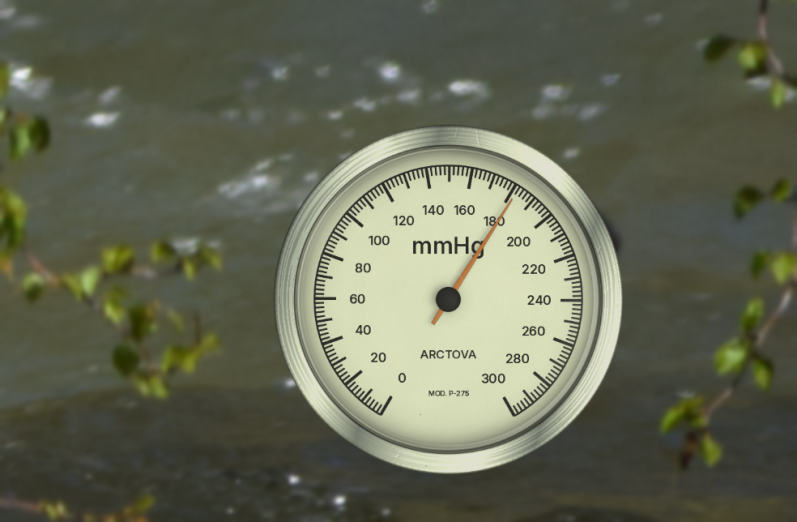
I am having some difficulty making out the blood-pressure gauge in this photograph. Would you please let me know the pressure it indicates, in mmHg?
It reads 182 mmHg
